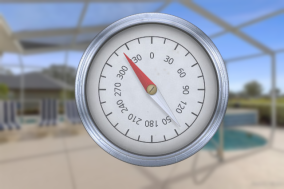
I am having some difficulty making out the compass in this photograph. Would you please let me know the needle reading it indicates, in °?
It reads 322.5 °
